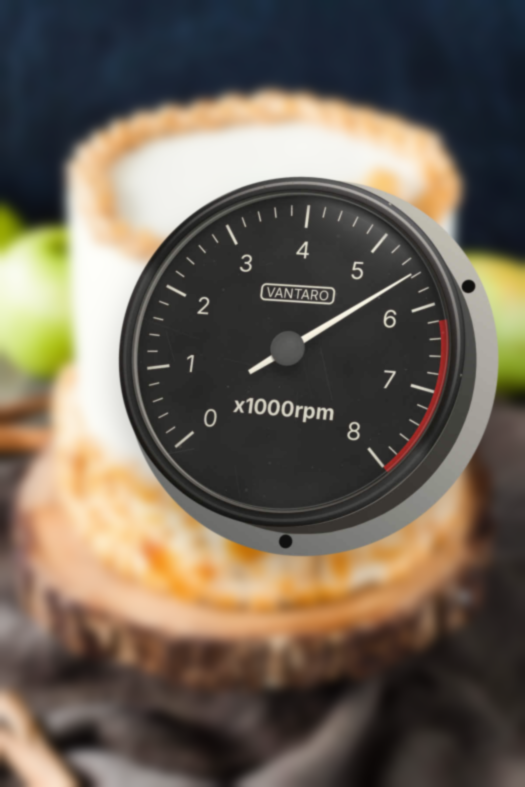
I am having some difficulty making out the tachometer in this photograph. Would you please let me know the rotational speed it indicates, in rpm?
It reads 5600 rpm
